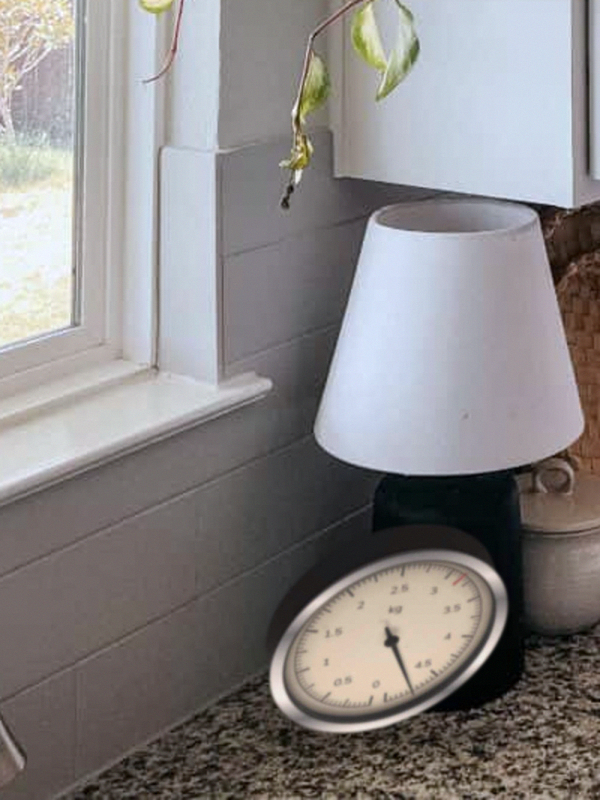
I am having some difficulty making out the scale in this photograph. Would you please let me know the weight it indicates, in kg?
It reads 4.75 kg
